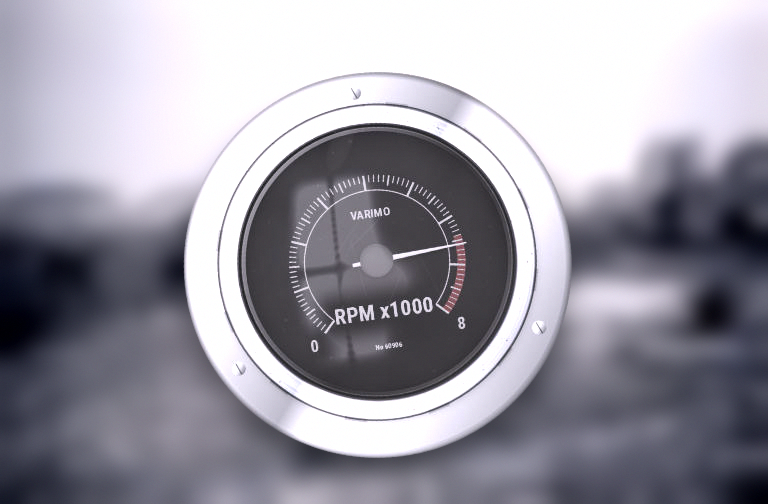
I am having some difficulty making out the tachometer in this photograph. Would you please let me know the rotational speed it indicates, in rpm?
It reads 6600 rpm
